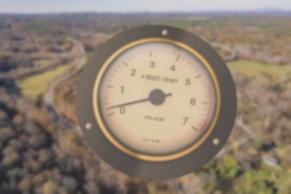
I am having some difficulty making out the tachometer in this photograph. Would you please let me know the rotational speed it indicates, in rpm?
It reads 200 rpm
